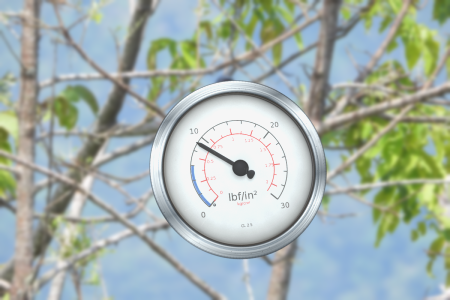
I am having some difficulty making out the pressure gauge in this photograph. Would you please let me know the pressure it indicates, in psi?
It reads 9 psi
